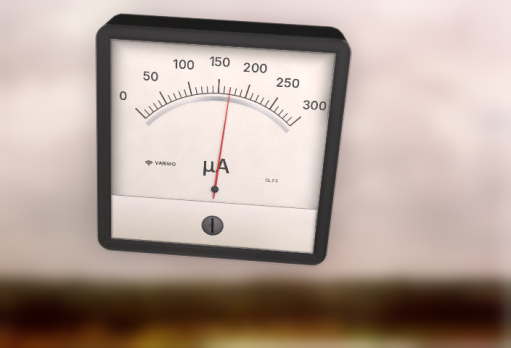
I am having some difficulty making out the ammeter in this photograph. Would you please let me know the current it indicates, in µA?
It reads 170 µA
